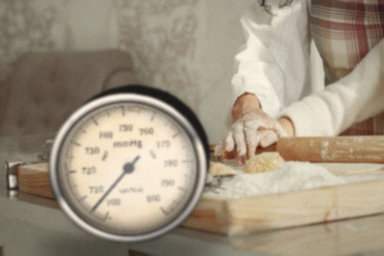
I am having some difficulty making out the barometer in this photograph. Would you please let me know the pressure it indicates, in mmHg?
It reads 705 mmHg
